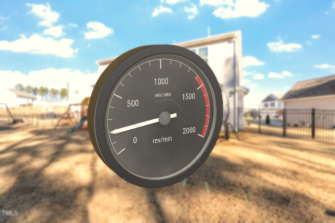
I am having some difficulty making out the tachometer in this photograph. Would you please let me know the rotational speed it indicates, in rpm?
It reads 200 rpm
